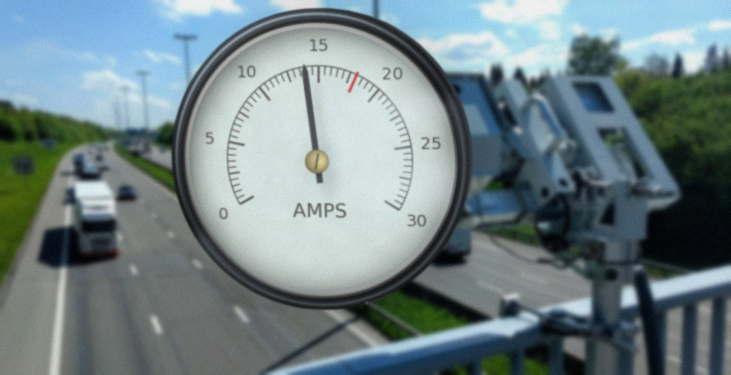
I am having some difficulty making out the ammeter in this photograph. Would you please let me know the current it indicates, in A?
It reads 14 A
